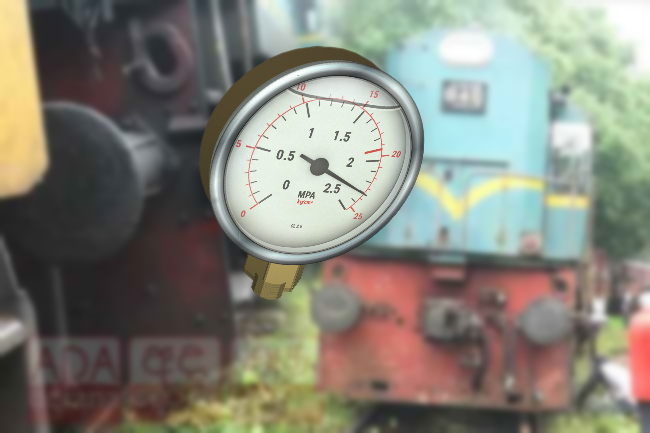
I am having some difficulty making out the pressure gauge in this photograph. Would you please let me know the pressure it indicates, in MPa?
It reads 2.3 MPa
